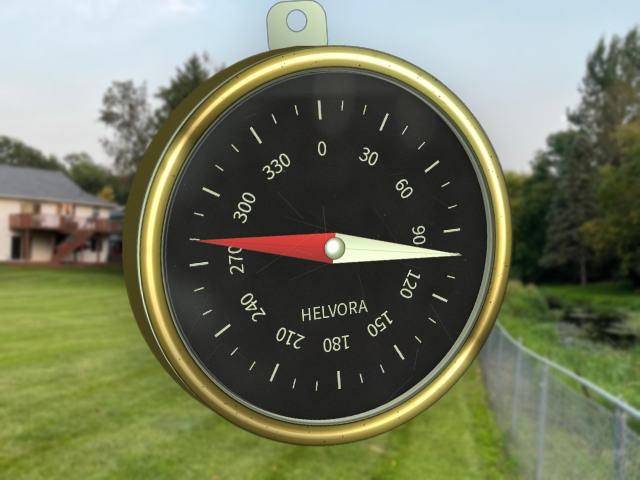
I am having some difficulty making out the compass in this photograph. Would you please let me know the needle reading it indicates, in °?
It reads 280 °
